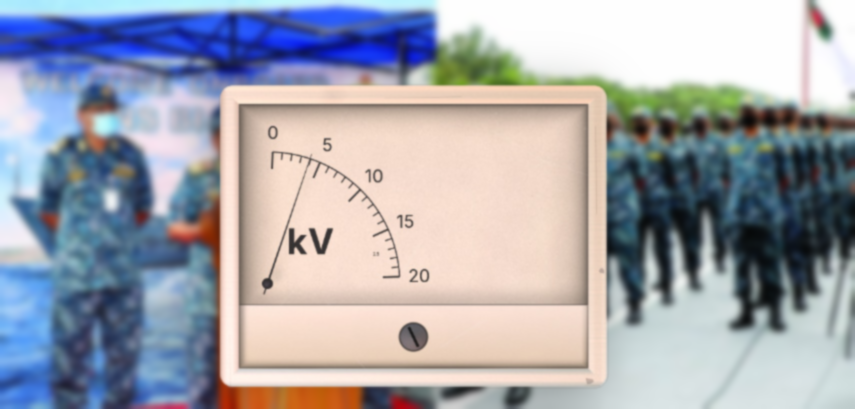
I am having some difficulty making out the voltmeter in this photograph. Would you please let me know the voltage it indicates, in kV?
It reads 4 kV
